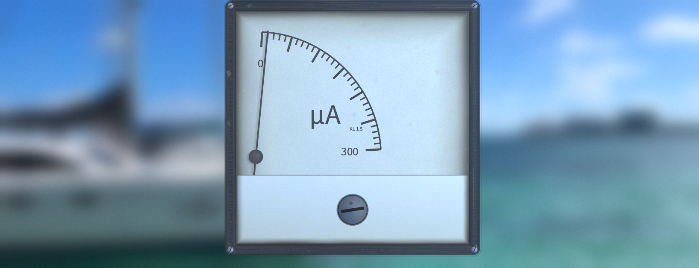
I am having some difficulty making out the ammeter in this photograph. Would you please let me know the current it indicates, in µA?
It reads 10 µA
